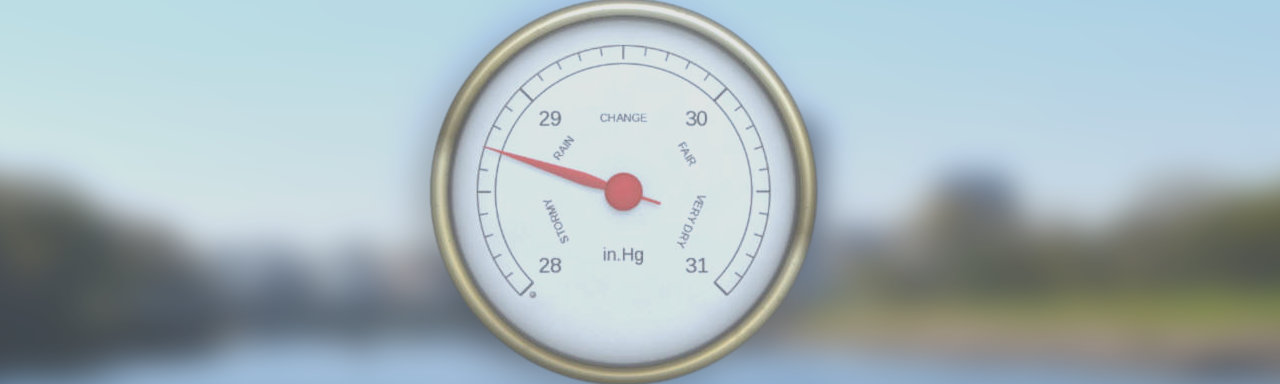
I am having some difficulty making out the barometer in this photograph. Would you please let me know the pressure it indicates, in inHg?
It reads 28.7 inHg
